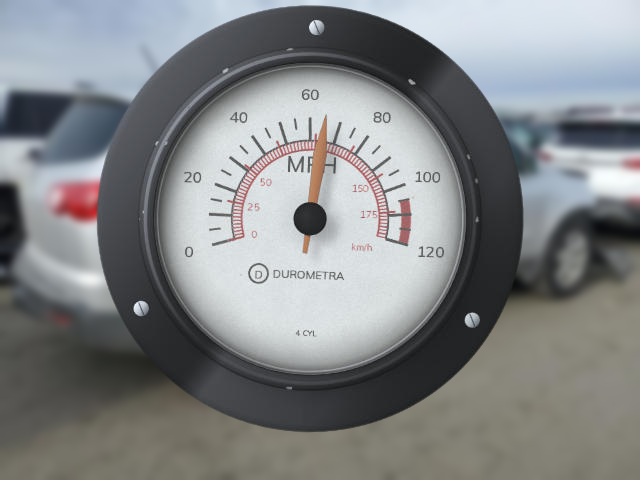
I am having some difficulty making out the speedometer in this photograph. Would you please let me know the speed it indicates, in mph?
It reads 65 mph
